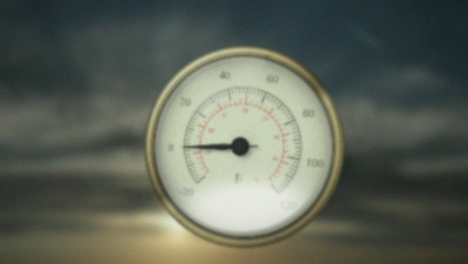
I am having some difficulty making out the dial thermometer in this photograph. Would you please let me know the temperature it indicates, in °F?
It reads 0 °F
